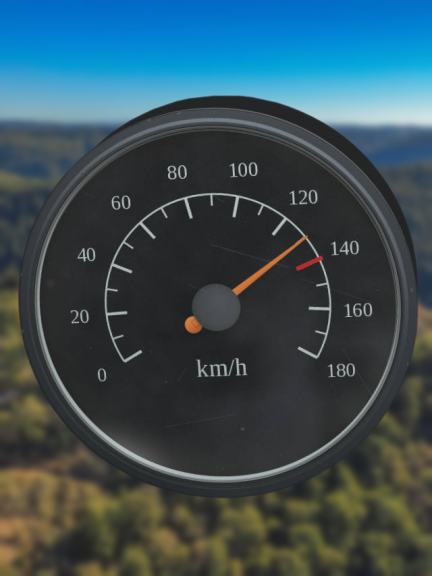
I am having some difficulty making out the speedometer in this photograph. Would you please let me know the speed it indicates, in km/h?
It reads 130 km/h
